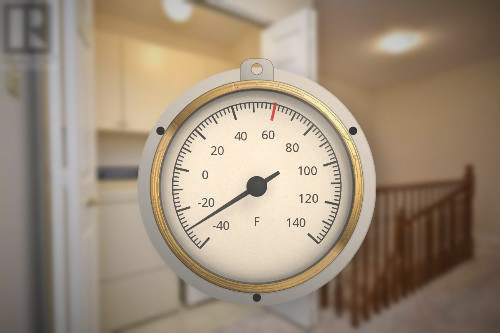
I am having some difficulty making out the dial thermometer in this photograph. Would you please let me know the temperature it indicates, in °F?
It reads -30 °F
